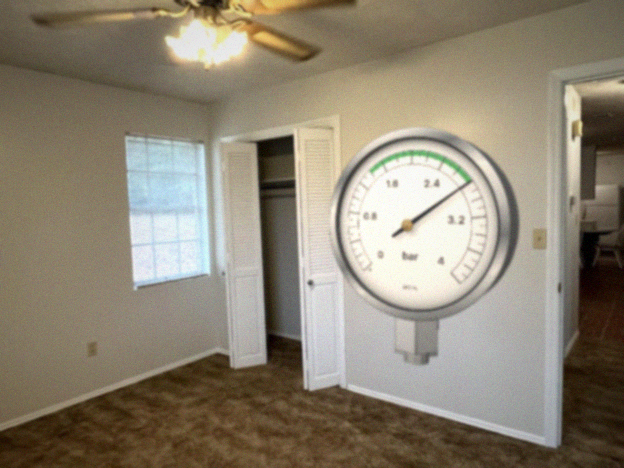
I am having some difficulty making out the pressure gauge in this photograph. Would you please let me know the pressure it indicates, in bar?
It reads 2.8 bar
